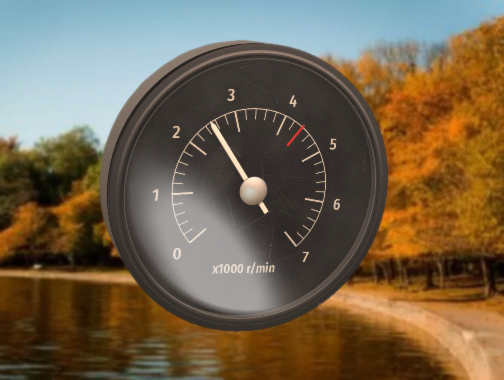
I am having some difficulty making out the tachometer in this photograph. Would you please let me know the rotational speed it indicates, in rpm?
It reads 2500 rpm
